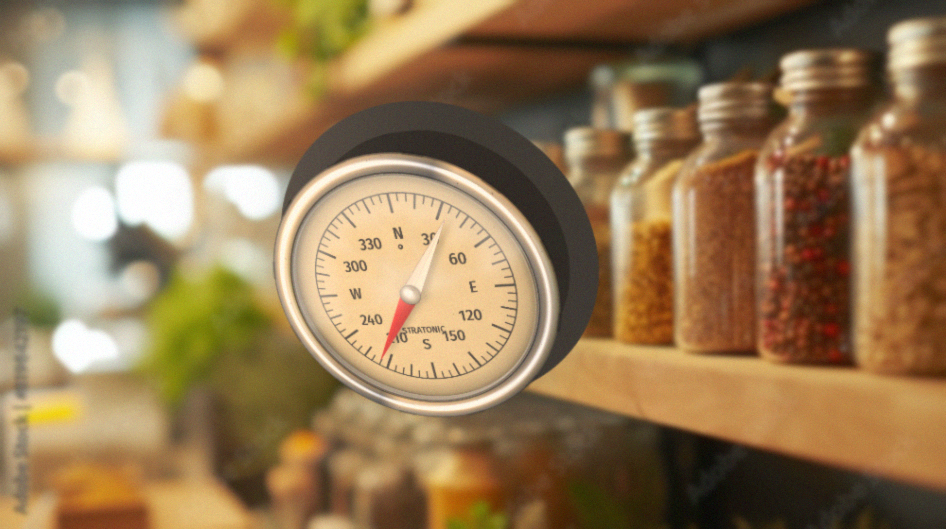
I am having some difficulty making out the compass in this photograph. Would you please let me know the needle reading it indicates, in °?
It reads 215 °
